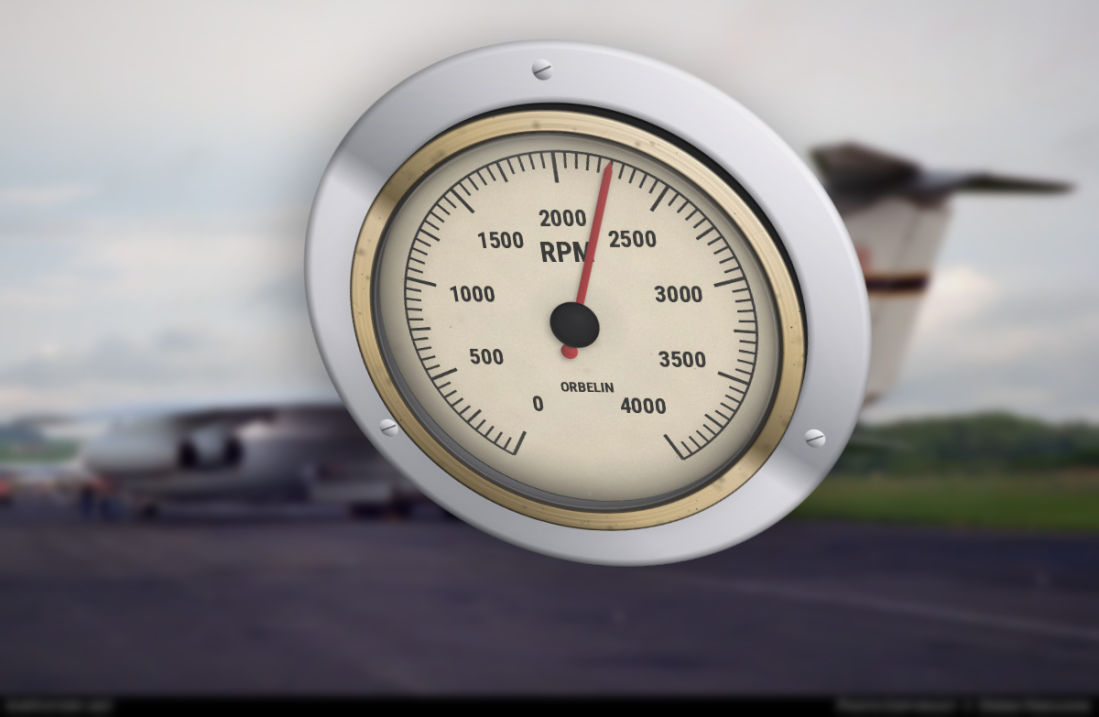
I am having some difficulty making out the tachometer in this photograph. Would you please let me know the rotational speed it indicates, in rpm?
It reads 2250 rpm
